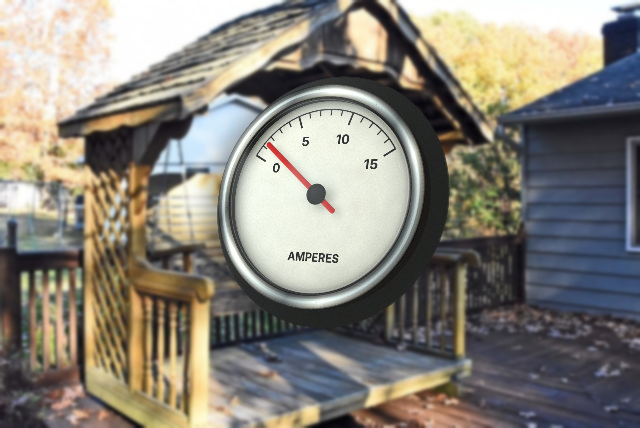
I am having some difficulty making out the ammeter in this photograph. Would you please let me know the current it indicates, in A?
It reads 1.5 A
